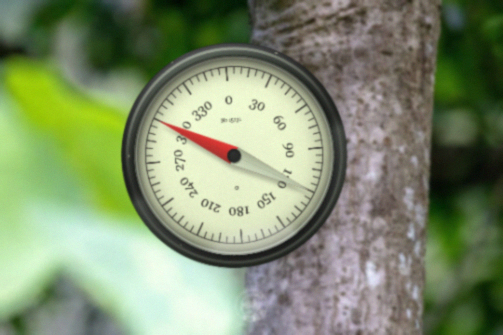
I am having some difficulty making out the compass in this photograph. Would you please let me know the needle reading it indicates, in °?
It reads 300 °
